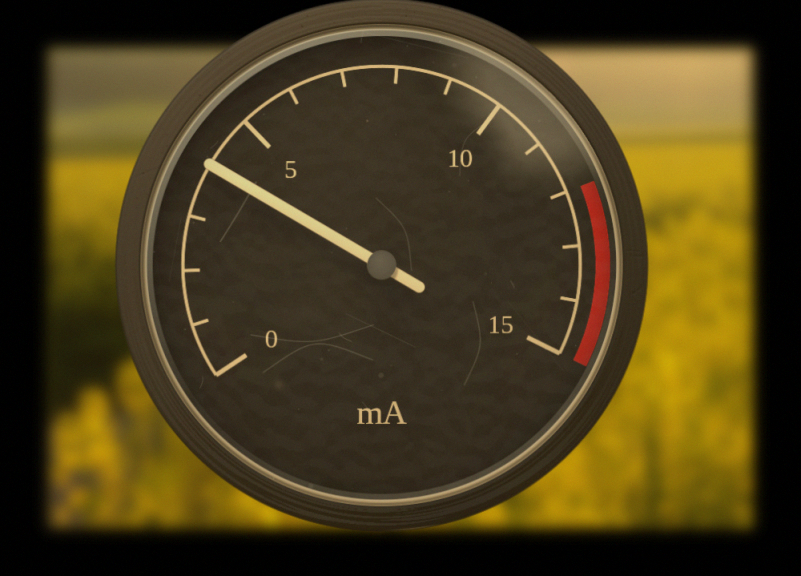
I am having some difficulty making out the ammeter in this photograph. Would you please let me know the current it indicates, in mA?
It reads 4 mA
